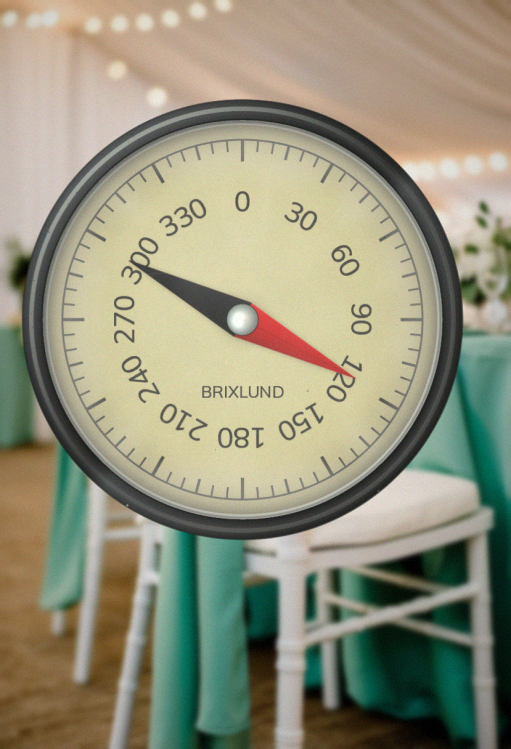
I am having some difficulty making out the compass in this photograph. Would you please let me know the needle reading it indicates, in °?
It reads 117.5 °
